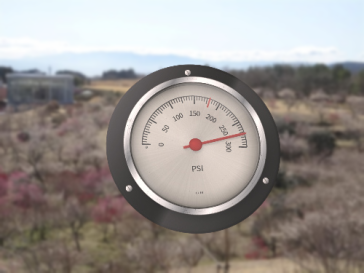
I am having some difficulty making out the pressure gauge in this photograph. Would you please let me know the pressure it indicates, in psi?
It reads 275 psi
